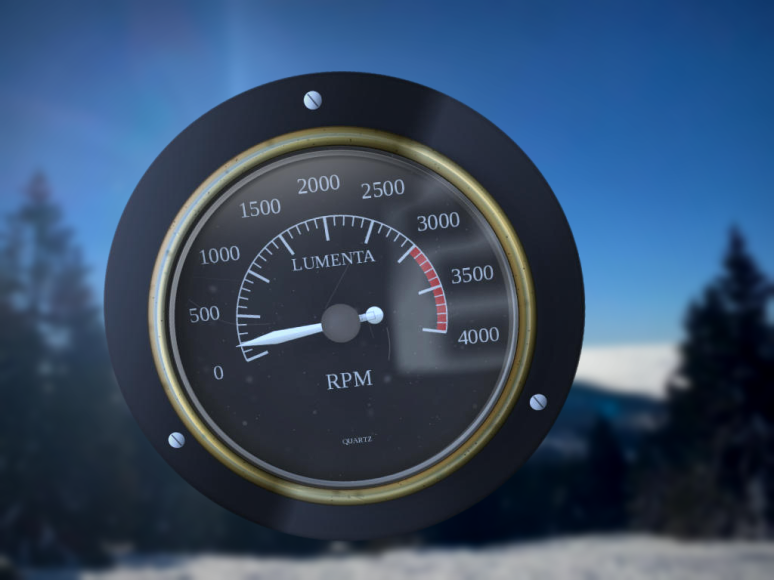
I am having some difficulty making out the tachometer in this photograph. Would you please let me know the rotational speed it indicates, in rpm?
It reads 200 rpm
